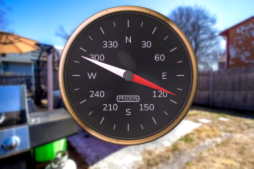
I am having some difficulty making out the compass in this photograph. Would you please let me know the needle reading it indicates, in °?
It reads 112.5 °
